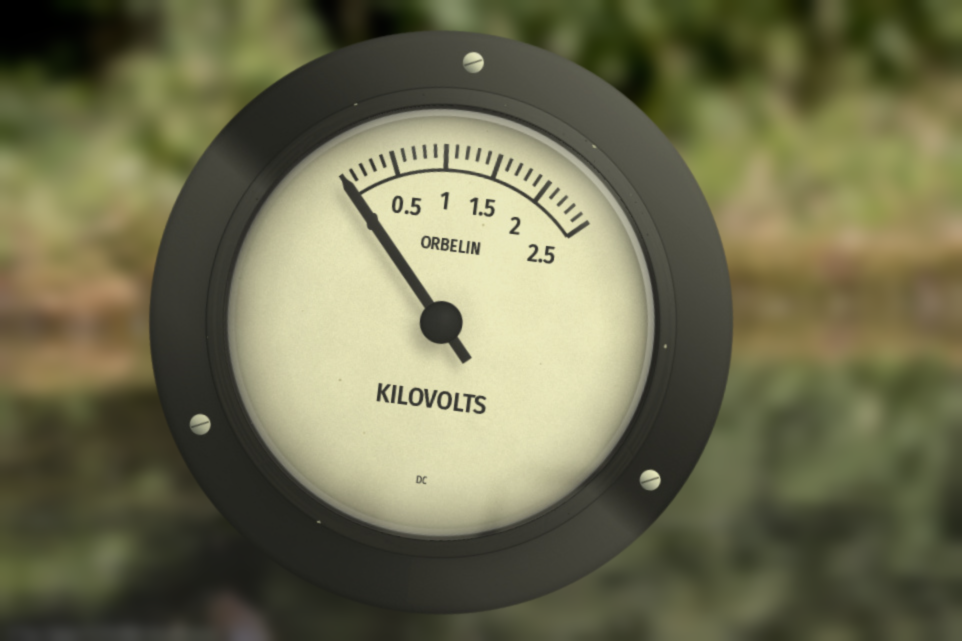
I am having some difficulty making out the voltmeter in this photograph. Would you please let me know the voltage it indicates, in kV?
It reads 0 kV
